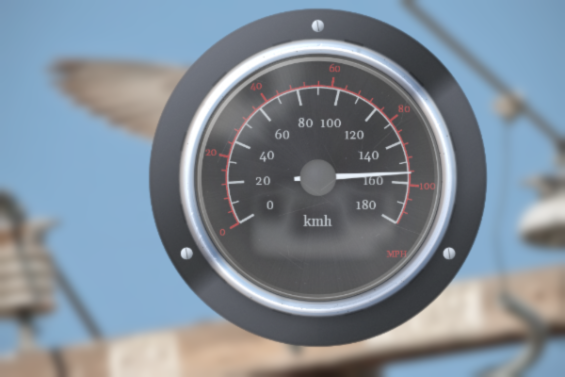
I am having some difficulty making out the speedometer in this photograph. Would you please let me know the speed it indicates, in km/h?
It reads 155 km/h
